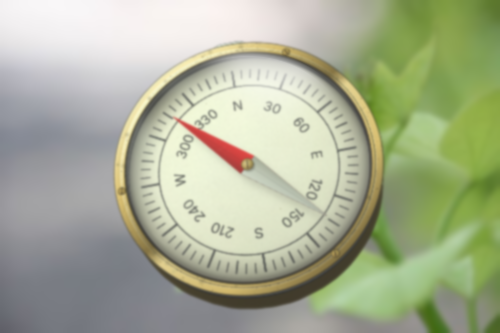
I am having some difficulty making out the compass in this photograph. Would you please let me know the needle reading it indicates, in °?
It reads 315 °
